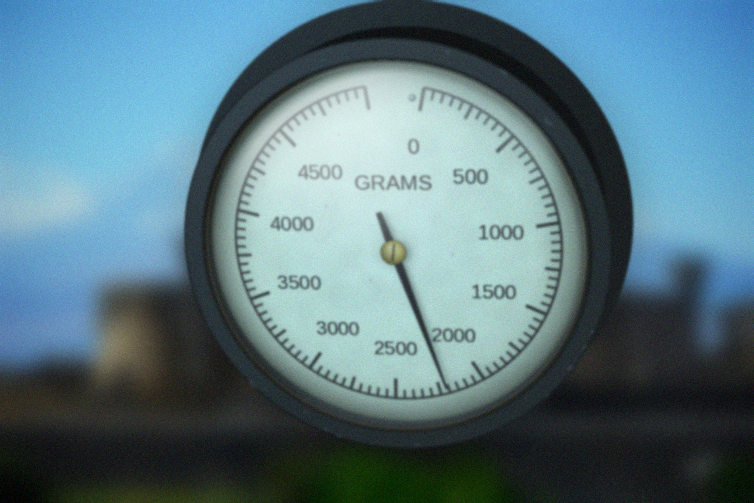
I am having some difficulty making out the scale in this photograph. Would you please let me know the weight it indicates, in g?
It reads 2200 g
